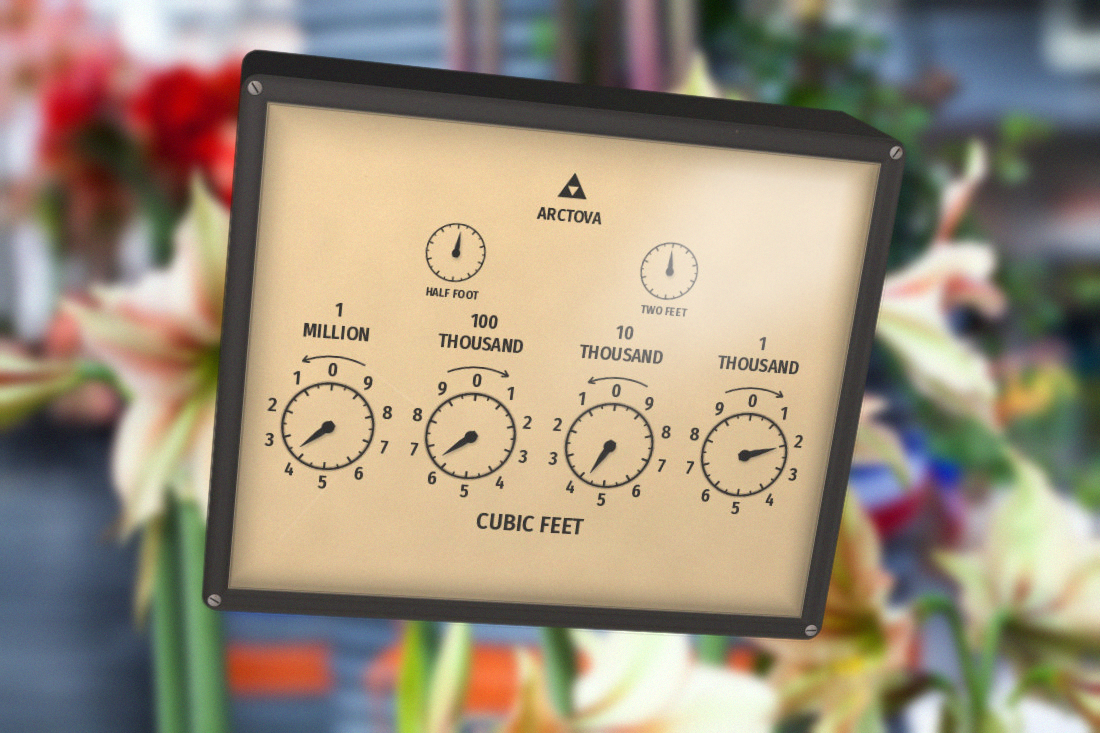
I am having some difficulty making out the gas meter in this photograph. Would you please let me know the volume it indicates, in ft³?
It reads 364200 ft³
